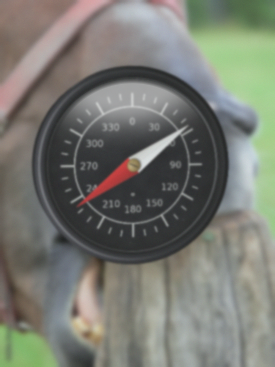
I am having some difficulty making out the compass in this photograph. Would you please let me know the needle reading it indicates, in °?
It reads 235 °
